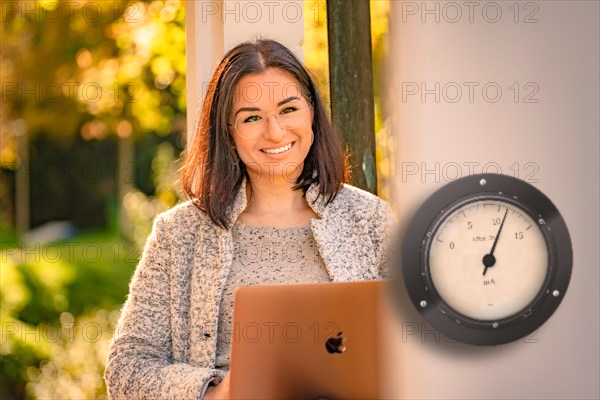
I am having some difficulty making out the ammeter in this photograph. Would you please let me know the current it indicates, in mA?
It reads 11 mA
